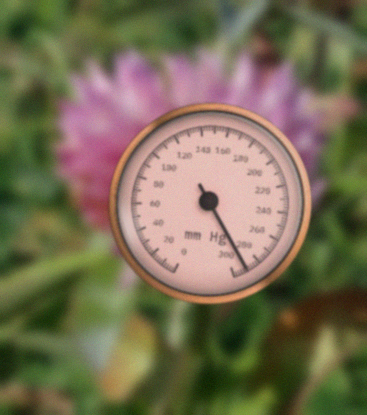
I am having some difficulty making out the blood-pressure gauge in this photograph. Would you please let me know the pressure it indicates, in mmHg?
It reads 290 mmHg
